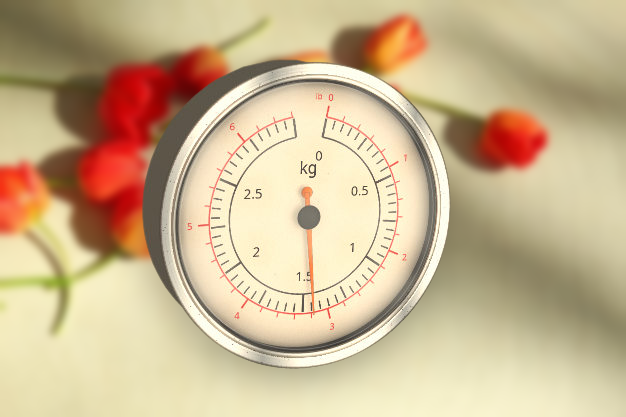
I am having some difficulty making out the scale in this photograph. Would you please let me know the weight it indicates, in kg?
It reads 1.45 kg
